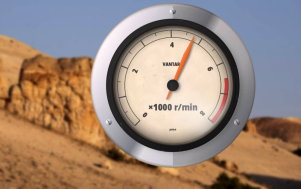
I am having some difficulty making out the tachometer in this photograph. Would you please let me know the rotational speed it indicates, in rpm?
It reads 4750 rpm
